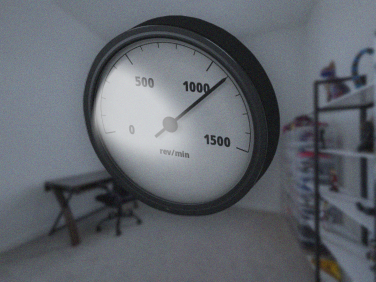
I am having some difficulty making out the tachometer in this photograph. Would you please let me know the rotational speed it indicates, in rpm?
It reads 1100 rpm
